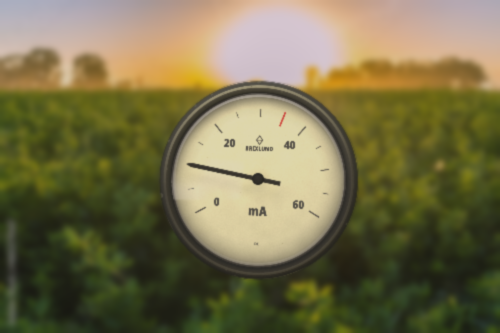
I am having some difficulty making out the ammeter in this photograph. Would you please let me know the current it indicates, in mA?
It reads 10 mA
